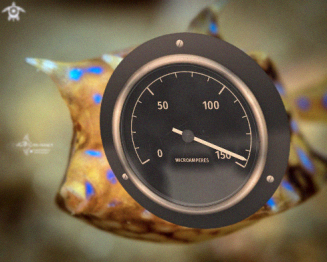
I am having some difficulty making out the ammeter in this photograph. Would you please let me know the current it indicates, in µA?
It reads 145 µA
